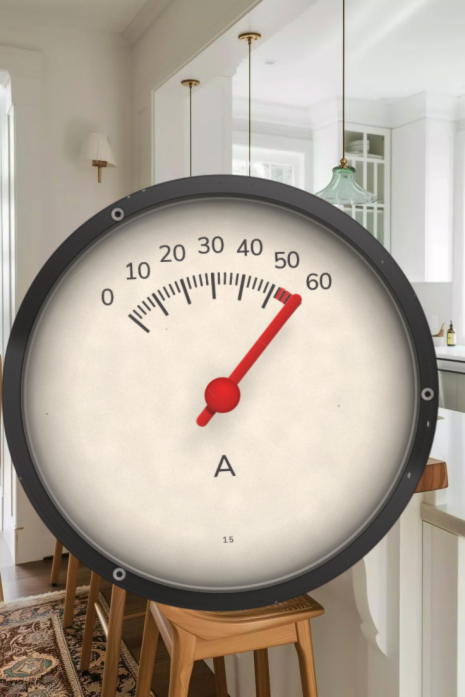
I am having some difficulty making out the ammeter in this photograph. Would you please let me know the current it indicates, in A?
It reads 58 A
